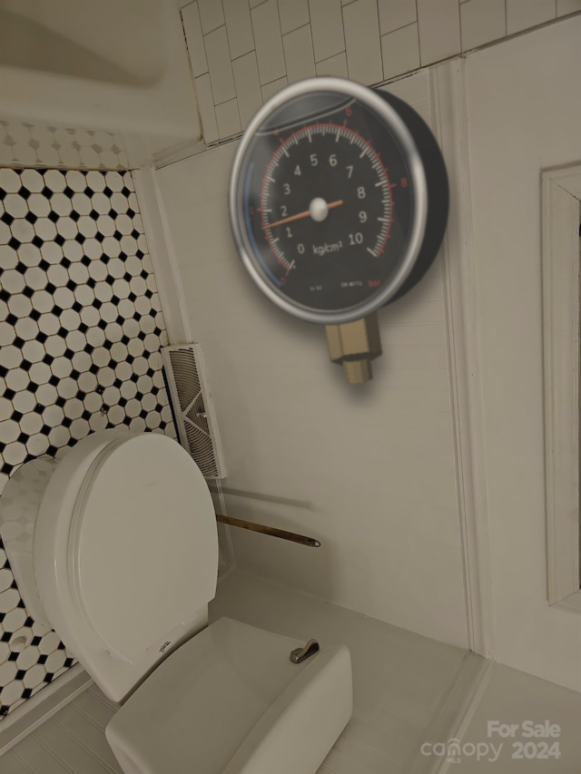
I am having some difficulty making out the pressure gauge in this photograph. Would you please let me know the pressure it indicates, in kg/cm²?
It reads 1.5 kg/cm²
